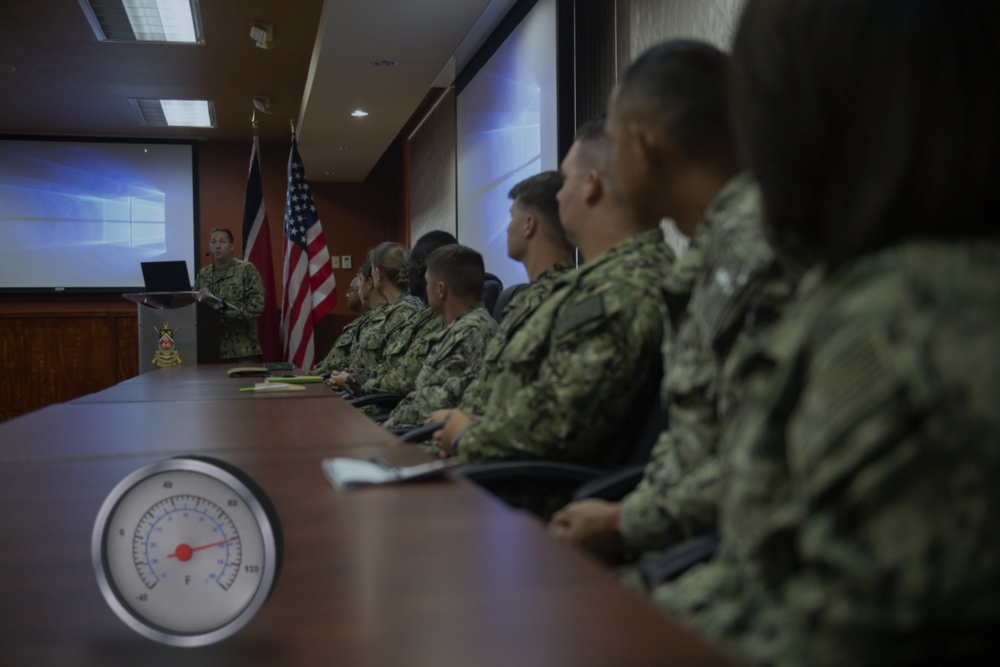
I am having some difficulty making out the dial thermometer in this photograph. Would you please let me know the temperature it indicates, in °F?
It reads 100 °F
